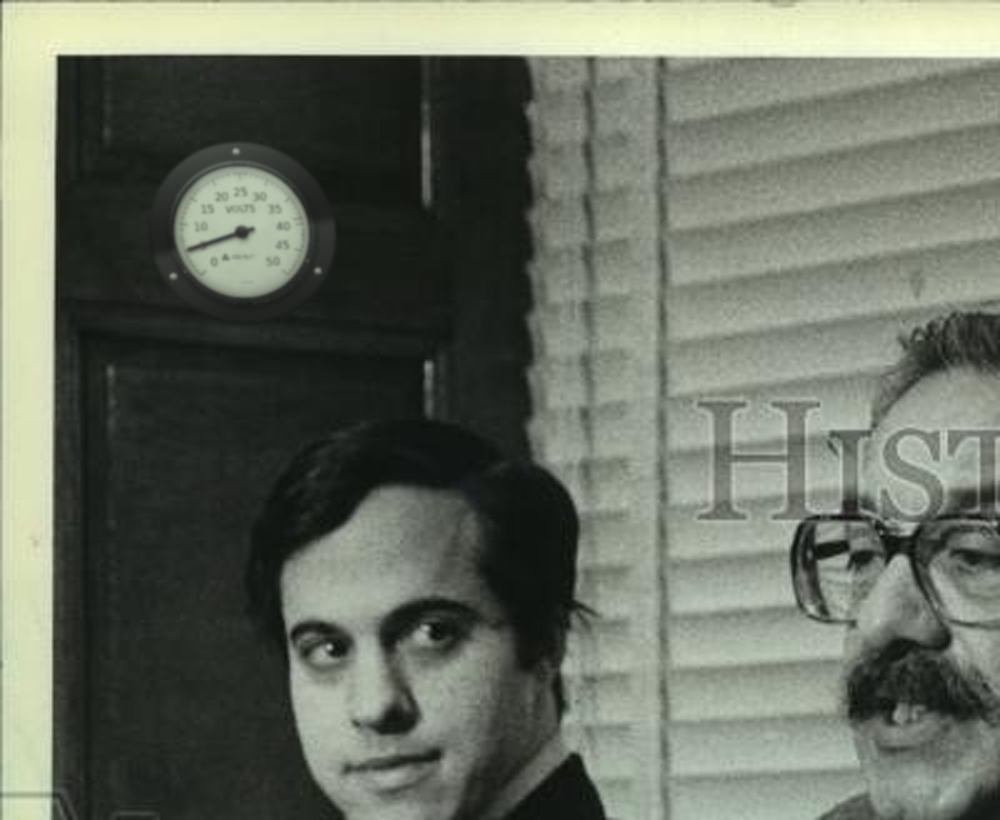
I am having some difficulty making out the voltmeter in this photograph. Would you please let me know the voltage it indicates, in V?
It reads 5 V
